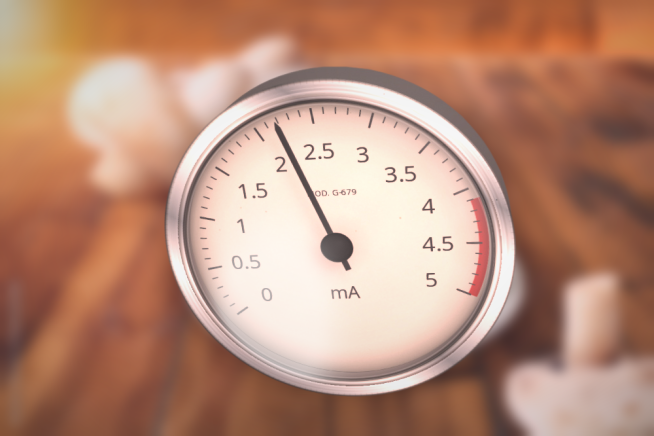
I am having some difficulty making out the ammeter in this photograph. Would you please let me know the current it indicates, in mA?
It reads 2.2 mA
